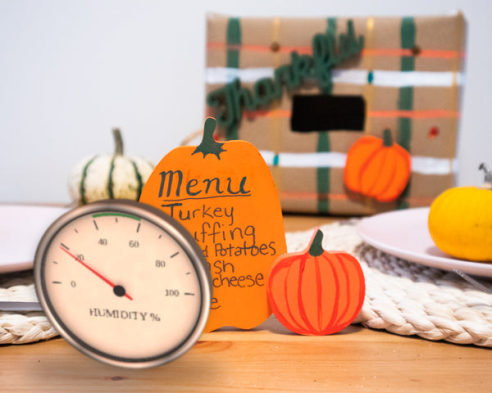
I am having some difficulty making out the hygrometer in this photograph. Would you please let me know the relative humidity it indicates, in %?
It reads 20 %
